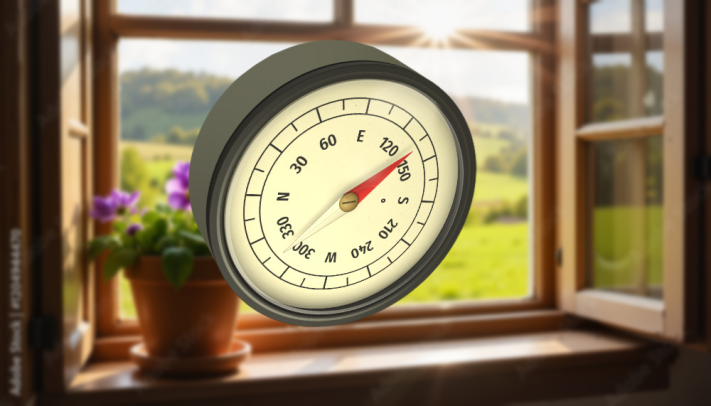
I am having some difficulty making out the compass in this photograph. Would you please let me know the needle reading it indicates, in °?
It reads 135 °
